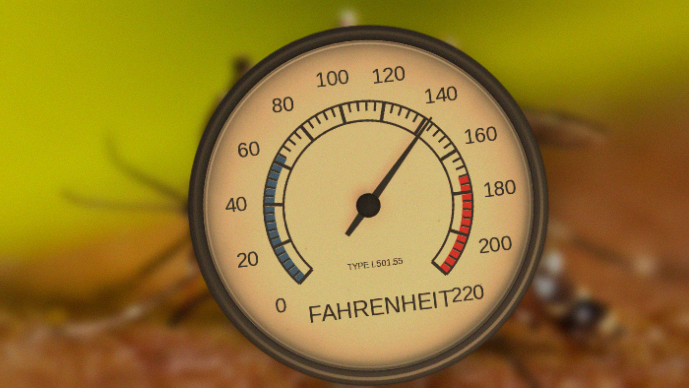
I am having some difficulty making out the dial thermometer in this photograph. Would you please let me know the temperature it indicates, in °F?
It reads 142 °F
